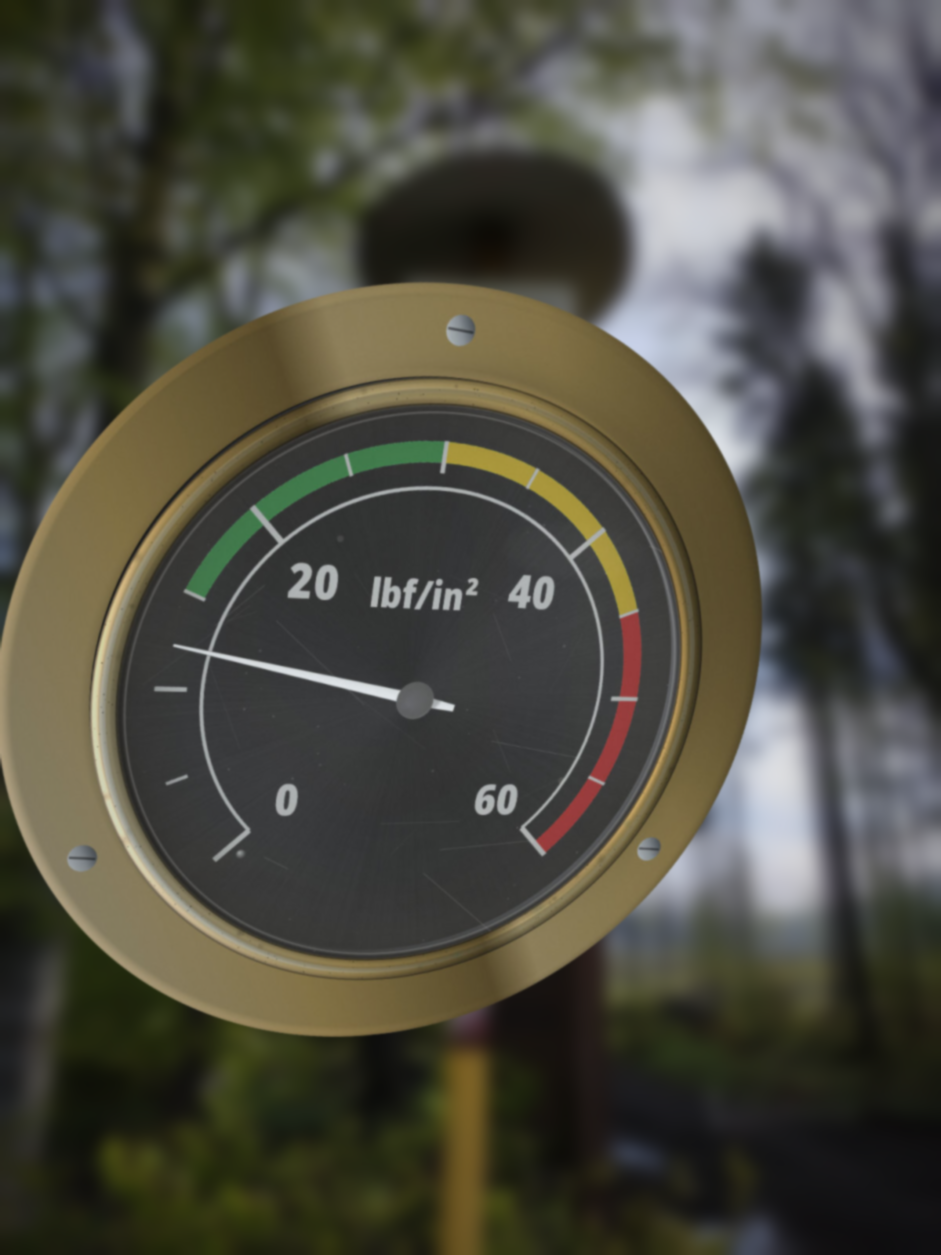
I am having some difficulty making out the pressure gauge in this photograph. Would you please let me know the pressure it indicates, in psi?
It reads 12.5 psi
